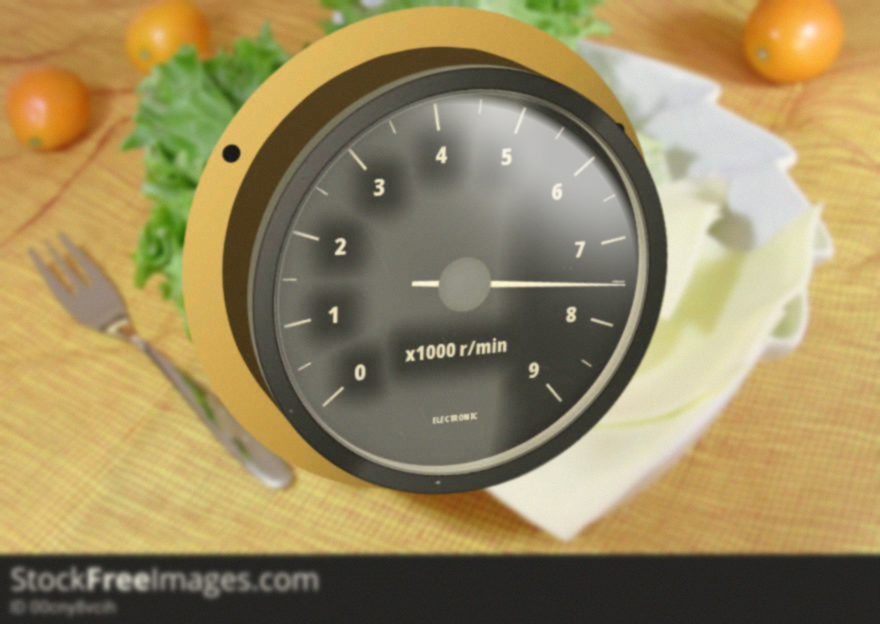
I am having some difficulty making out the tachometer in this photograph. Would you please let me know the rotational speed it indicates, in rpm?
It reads 7500 rpm
